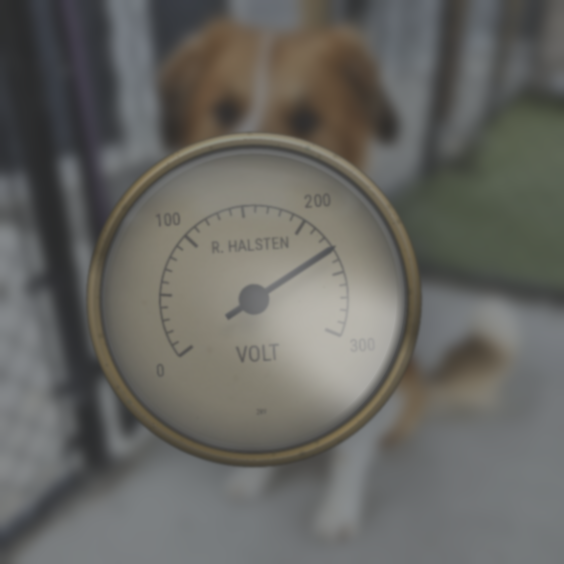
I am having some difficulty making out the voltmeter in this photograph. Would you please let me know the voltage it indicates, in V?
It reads 230 V
